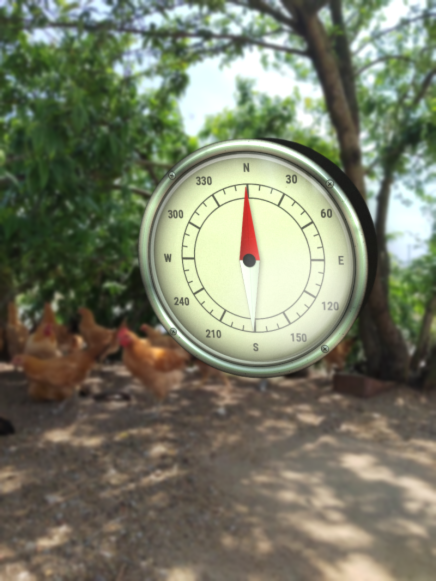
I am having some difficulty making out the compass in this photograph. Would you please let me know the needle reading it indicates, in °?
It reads 0 °
